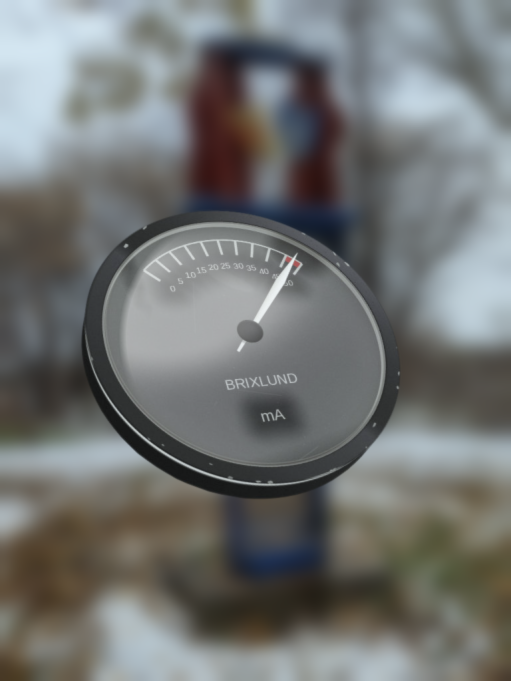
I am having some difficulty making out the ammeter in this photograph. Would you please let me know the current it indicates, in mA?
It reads 47.5 mA
